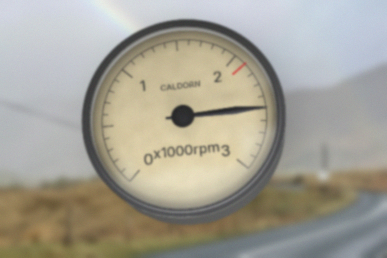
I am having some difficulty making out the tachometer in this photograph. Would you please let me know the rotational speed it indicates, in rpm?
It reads 2500 rpm
